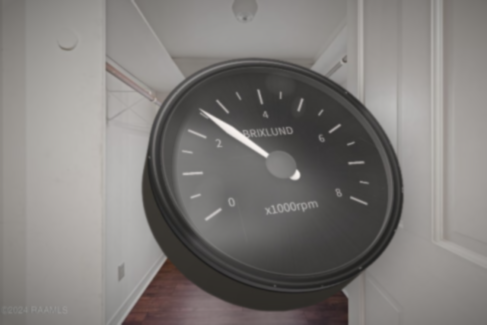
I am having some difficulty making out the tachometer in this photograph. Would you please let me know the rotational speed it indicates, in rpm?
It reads 2500 rpm
